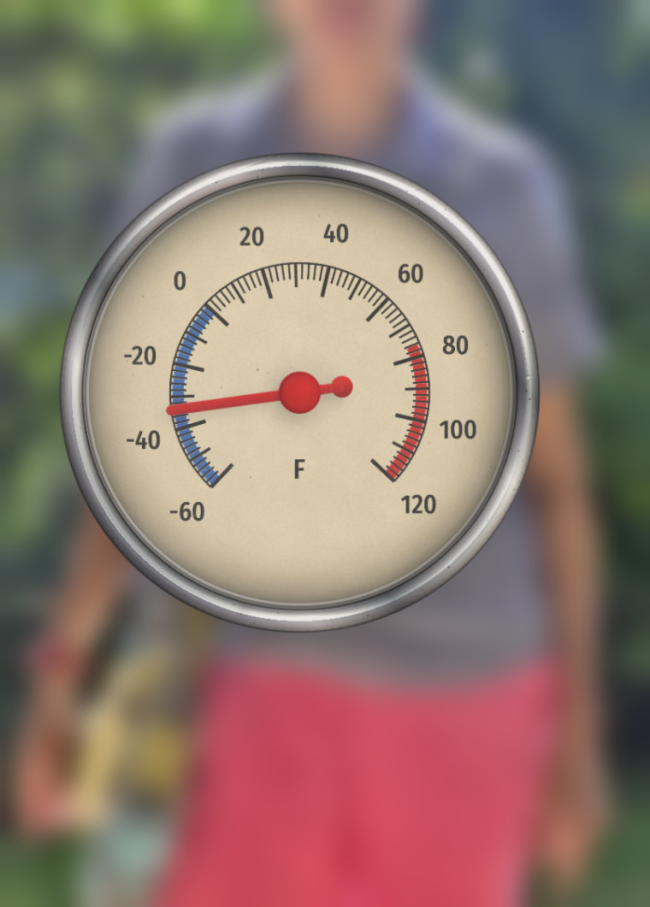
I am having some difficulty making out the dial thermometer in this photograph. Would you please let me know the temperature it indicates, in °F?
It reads -34 °F
